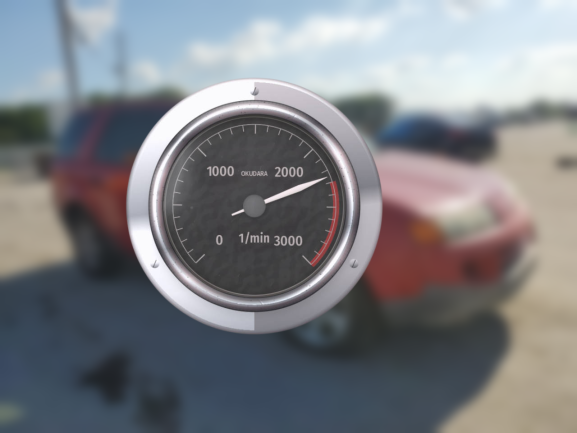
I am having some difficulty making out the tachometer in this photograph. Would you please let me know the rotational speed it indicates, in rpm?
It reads 2250 rpm
